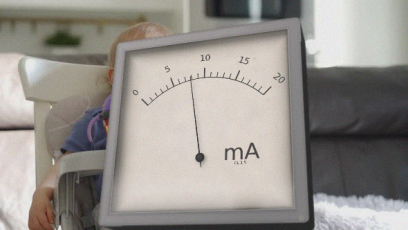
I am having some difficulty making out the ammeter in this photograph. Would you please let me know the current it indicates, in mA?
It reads 8 mA
